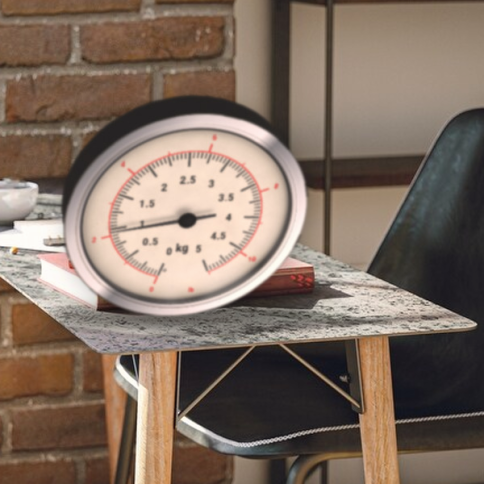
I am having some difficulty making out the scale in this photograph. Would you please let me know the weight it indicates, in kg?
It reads 1 kg
